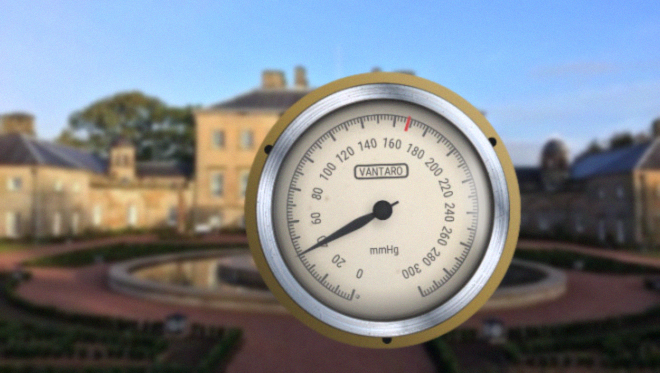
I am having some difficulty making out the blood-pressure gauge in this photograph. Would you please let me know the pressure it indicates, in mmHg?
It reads 40 mmHg
